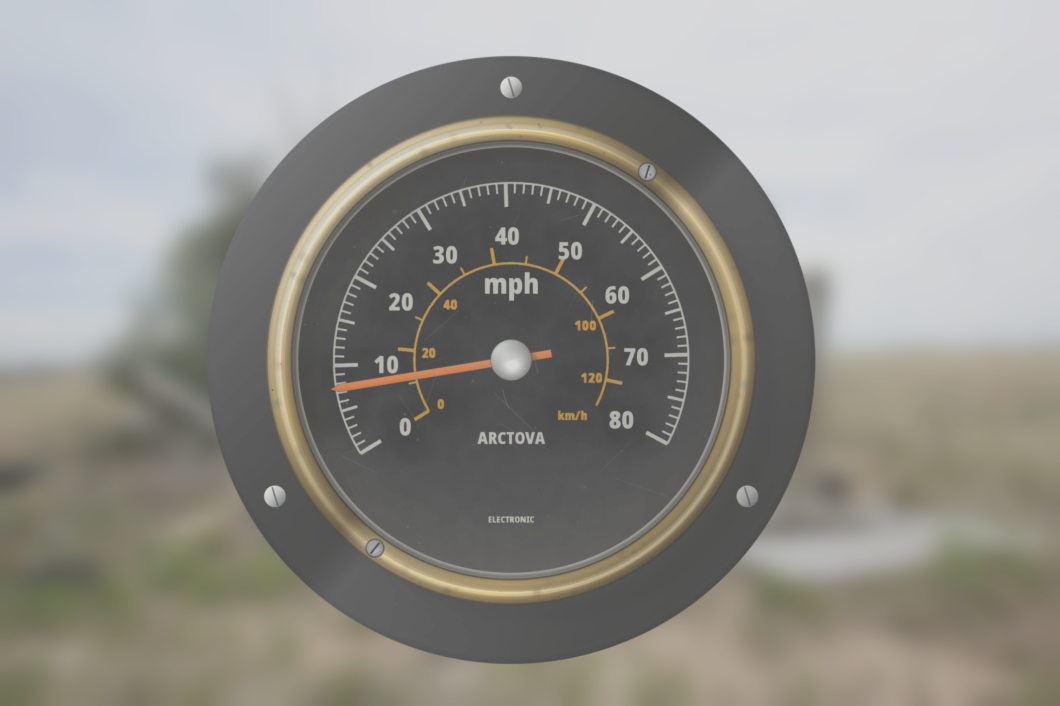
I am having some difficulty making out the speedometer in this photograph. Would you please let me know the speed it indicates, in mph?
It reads 7.5 mph
